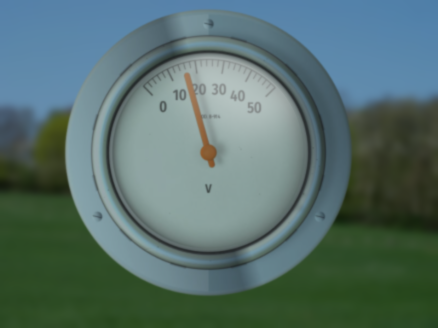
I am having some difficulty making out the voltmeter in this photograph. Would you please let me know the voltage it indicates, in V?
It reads 16 V
